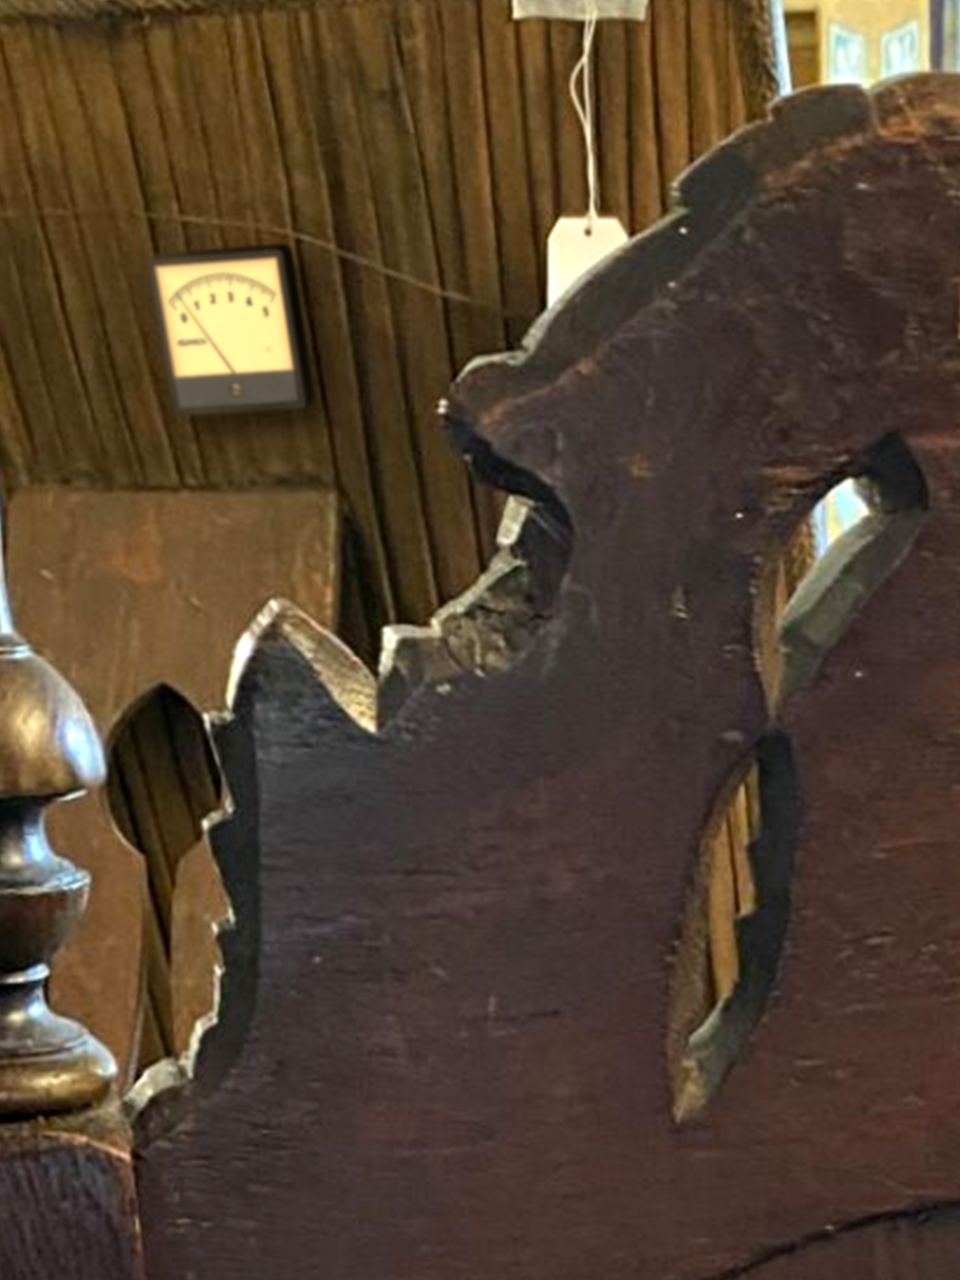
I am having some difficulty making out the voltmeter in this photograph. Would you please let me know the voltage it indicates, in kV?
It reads 0.5 kV
